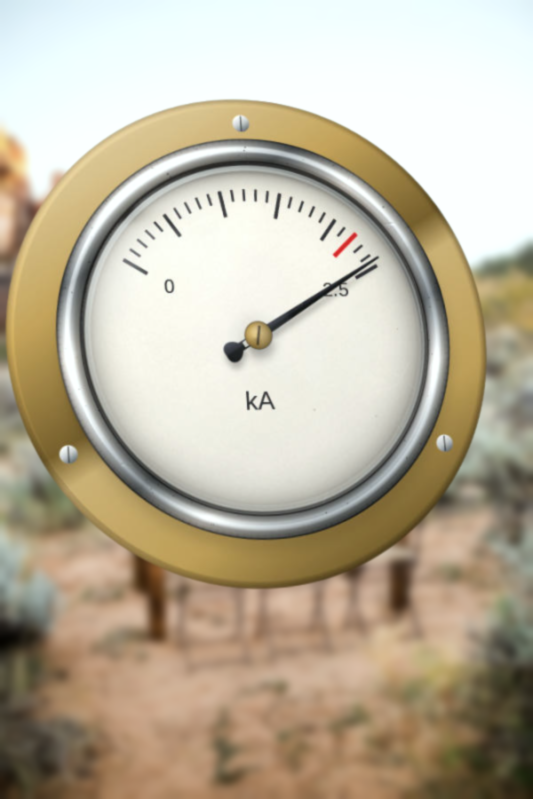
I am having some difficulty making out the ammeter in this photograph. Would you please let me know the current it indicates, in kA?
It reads 2.45 kA
